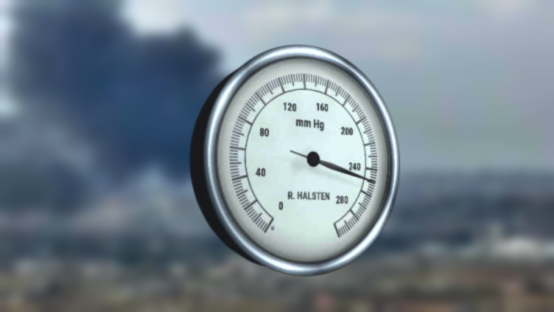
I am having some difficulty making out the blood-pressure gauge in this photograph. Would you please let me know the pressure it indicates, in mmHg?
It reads 250 mmHg
